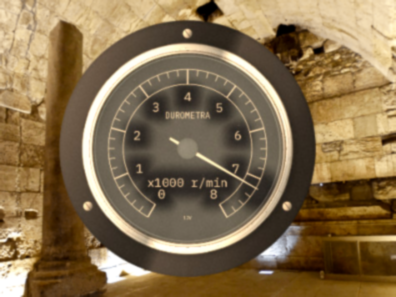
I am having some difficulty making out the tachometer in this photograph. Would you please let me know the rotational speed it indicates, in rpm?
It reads 7200 rpm
